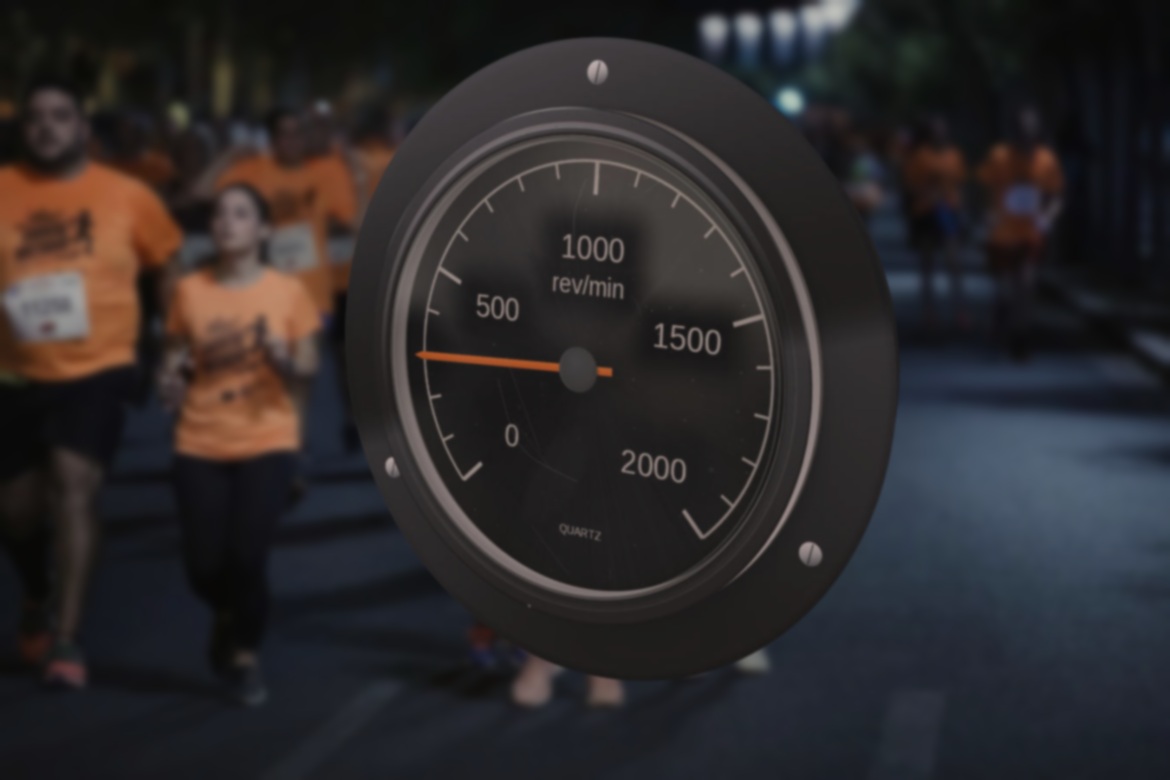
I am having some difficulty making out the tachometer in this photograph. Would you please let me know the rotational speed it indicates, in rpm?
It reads 300 rpm
